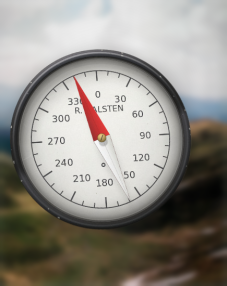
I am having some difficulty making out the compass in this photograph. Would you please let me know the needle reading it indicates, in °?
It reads 340 °
